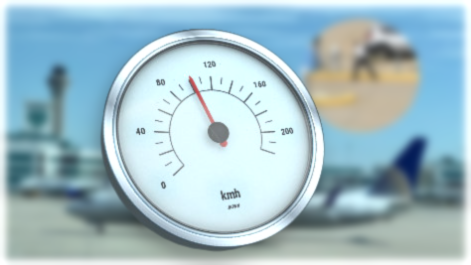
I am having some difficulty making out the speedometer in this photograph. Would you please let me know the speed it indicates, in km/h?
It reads 100 km/h
